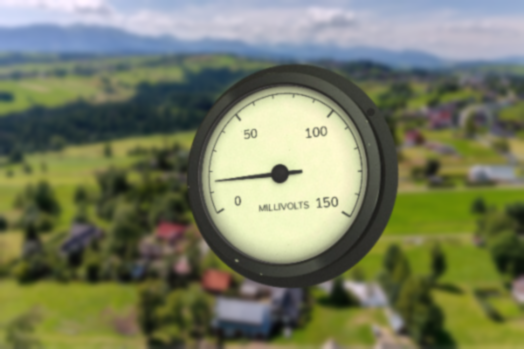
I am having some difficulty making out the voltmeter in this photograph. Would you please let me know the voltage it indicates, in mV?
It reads 15 mV
